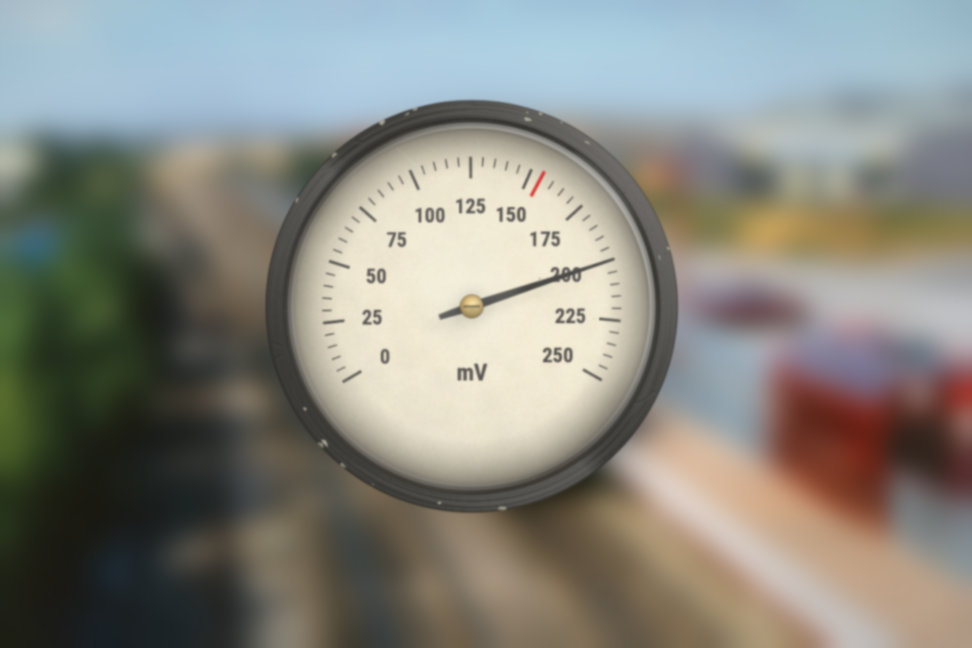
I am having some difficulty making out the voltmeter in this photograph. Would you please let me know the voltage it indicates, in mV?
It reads 200 mV
